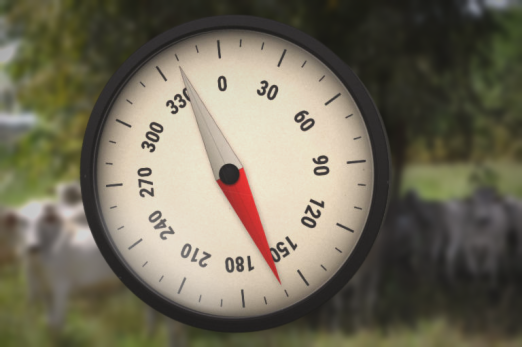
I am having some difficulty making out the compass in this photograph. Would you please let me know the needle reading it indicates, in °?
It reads 160 °
